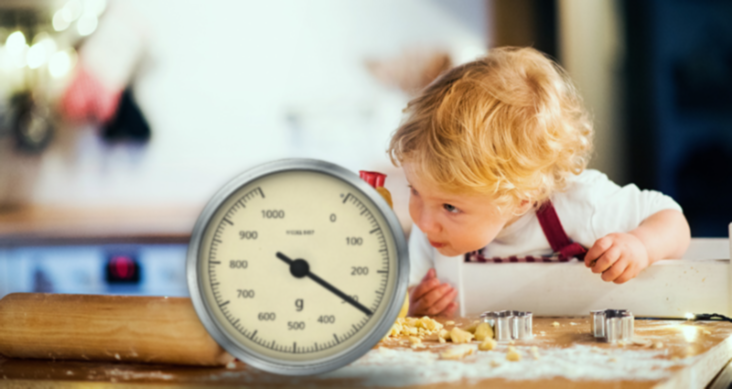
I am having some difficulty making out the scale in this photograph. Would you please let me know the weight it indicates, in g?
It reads 300 g
